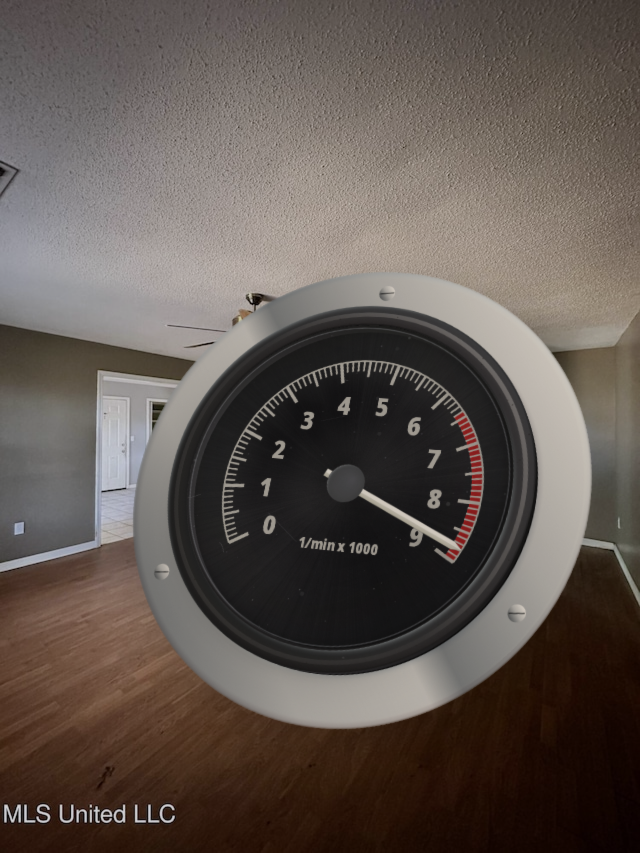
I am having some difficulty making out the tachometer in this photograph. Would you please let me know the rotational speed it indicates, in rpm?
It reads 8800 rpm
